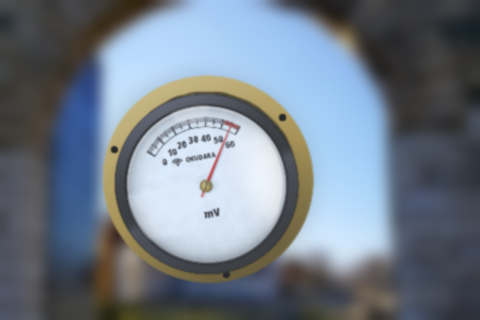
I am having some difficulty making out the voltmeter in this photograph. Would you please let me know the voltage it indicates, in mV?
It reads 55 mV
